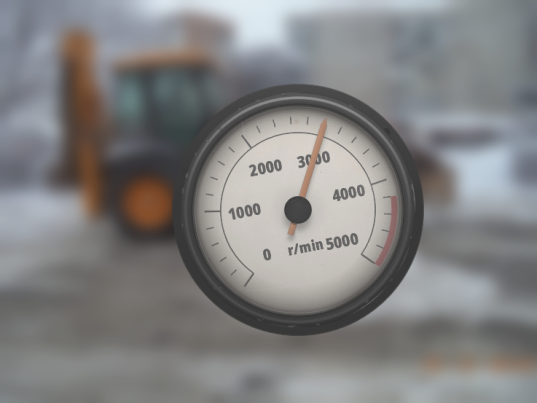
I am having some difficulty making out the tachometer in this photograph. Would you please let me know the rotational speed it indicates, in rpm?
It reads 3000 rpm
